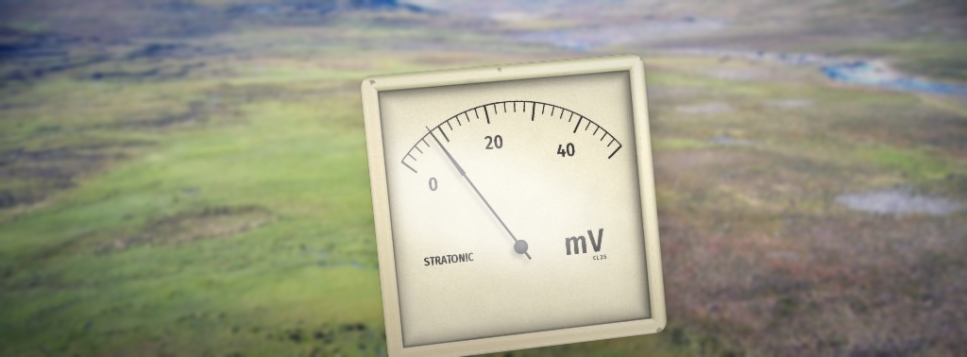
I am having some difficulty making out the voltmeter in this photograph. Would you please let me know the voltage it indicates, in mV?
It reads 8 mV
